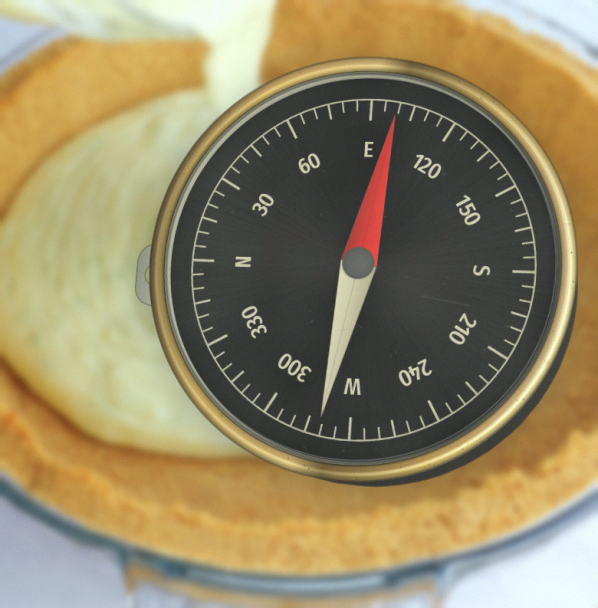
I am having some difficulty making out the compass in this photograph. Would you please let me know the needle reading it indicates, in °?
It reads 100 °
